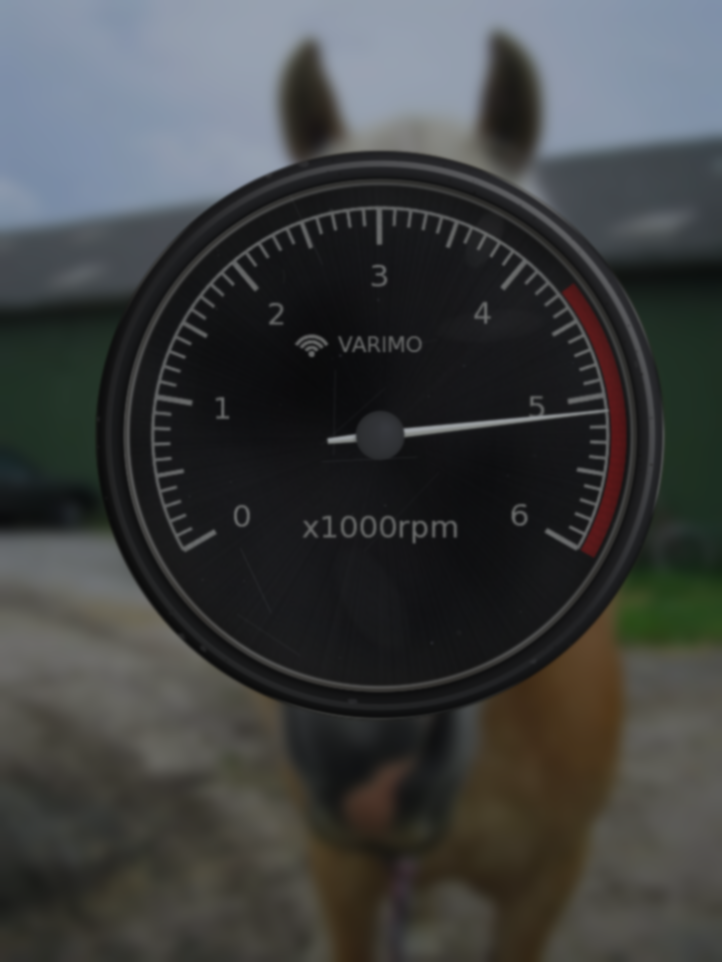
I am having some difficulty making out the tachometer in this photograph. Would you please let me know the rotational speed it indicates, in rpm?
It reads 5100 rpm
